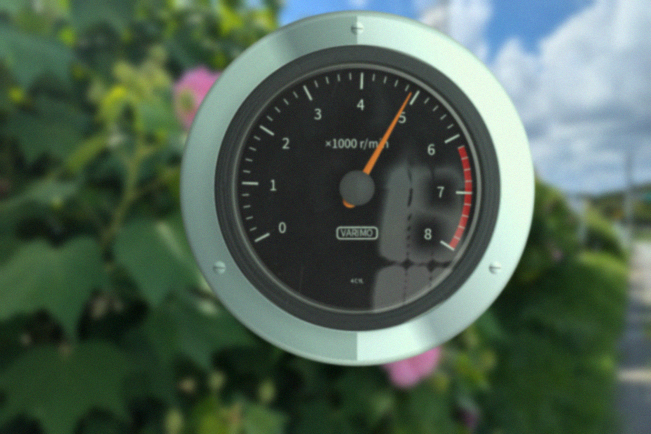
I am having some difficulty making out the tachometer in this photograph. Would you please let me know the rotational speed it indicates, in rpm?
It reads 4900 rpm
